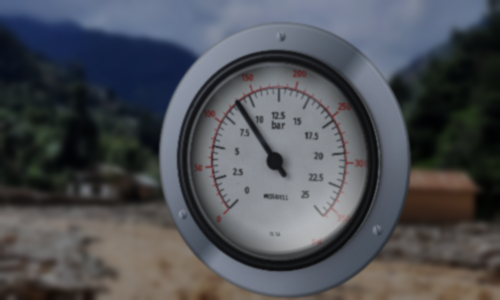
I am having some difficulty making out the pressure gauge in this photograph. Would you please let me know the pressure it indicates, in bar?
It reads 9 bar
